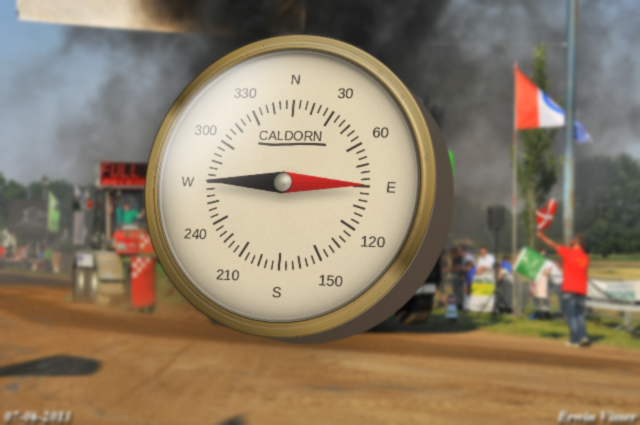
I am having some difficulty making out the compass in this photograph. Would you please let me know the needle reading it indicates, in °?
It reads 90 °
